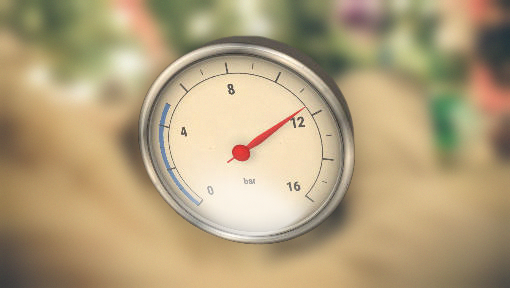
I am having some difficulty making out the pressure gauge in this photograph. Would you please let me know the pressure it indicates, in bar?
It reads 11.5 bar
